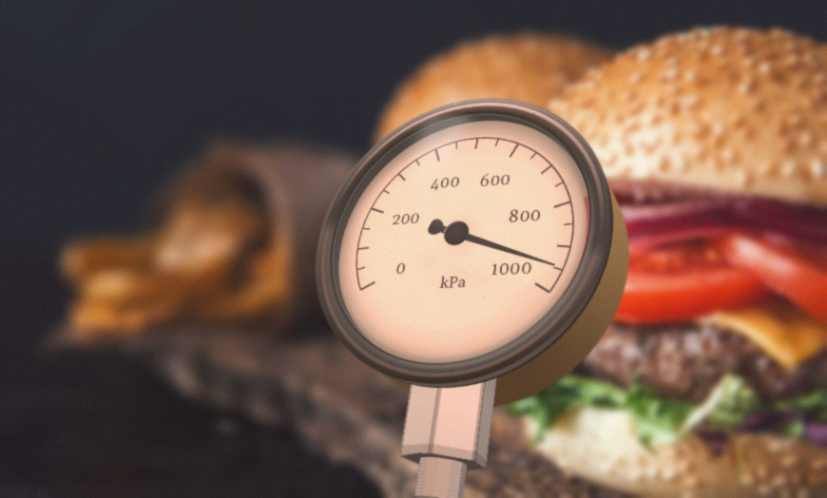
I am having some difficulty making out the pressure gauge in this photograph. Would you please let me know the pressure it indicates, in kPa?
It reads 950 kPa
